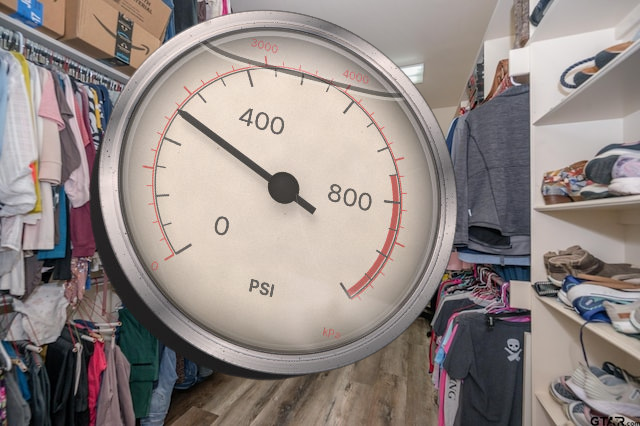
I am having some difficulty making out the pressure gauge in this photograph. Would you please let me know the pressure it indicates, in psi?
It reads 250 psi
